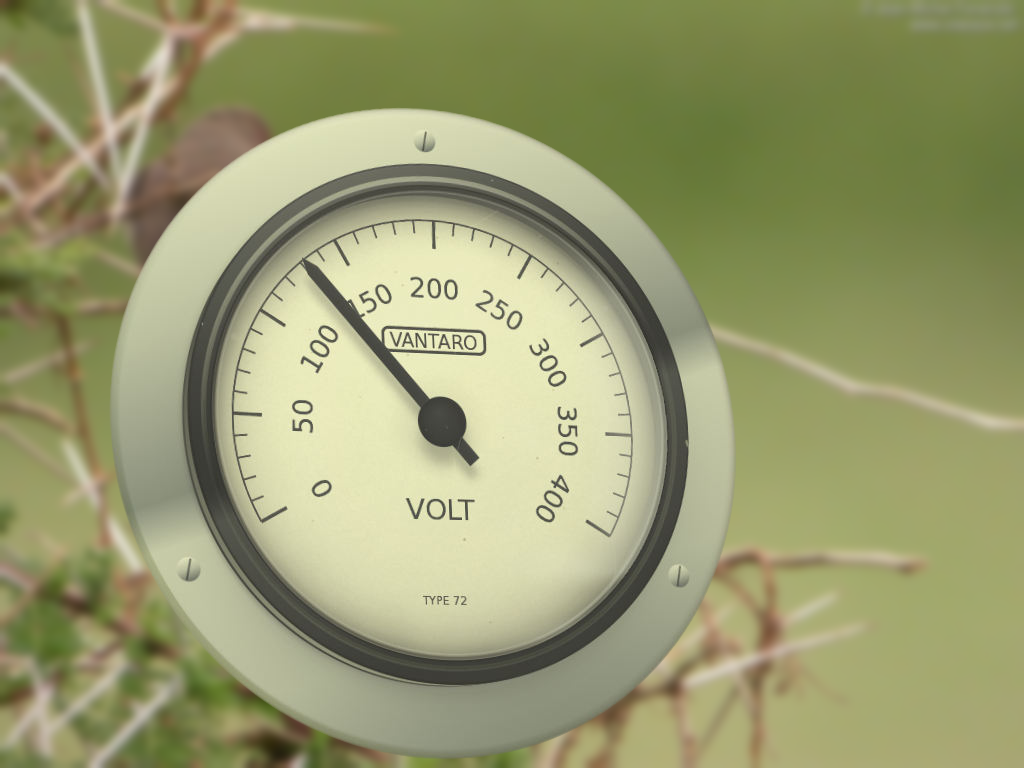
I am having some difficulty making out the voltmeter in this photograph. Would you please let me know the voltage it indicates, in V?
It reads 130 V
